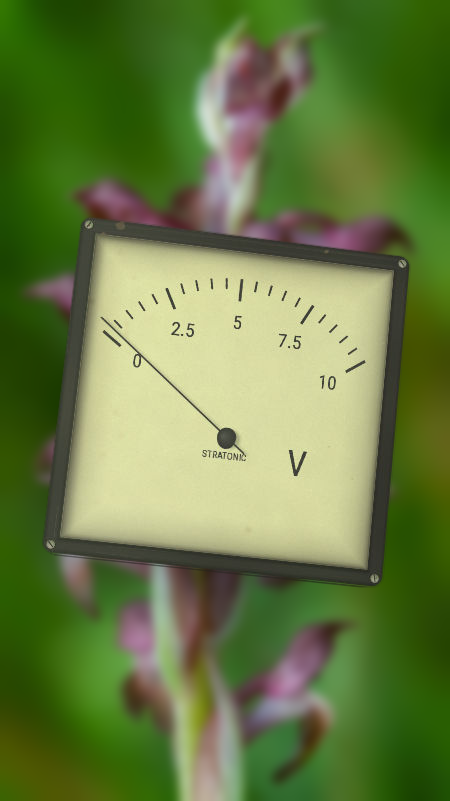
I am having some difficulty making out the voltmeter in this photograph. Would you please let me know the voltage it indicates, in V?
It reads 0.25 V
